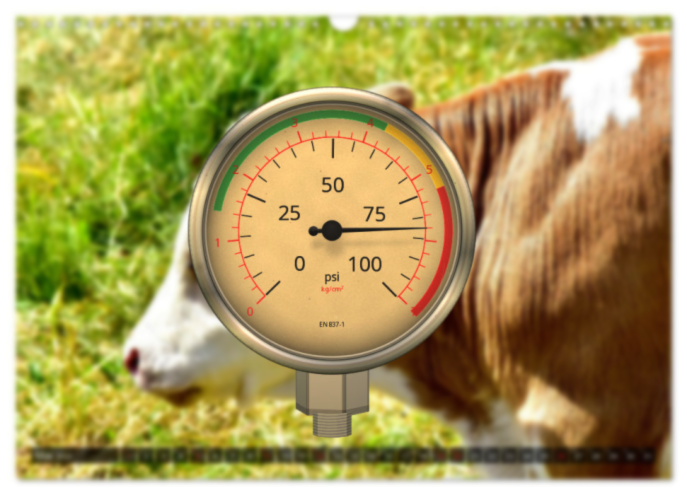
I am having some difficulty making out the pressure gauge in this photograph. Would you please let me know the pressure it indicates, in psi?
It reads 82.5 psi
